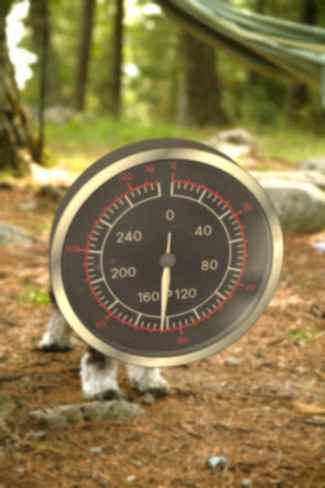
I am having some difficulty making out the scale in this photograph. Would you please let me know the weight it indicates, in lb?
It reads 144 lb
